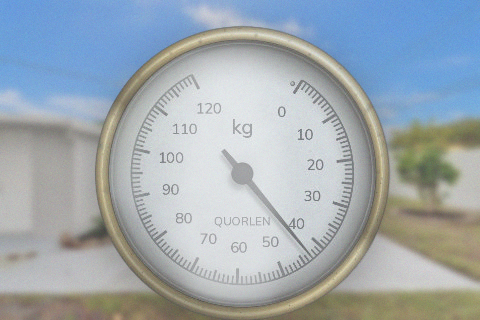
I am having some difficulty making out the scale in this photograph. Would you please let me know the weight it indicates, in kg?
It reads 43 kg
